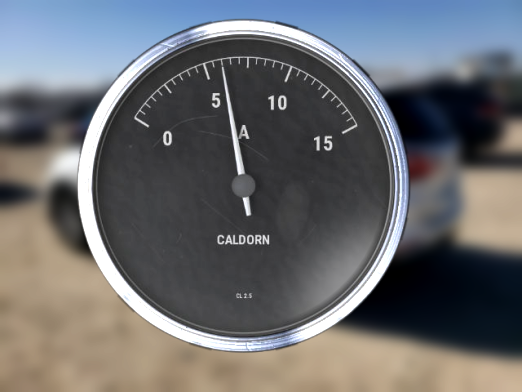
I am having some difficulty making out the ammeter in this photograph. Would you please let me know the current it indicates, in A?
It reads 6 A
